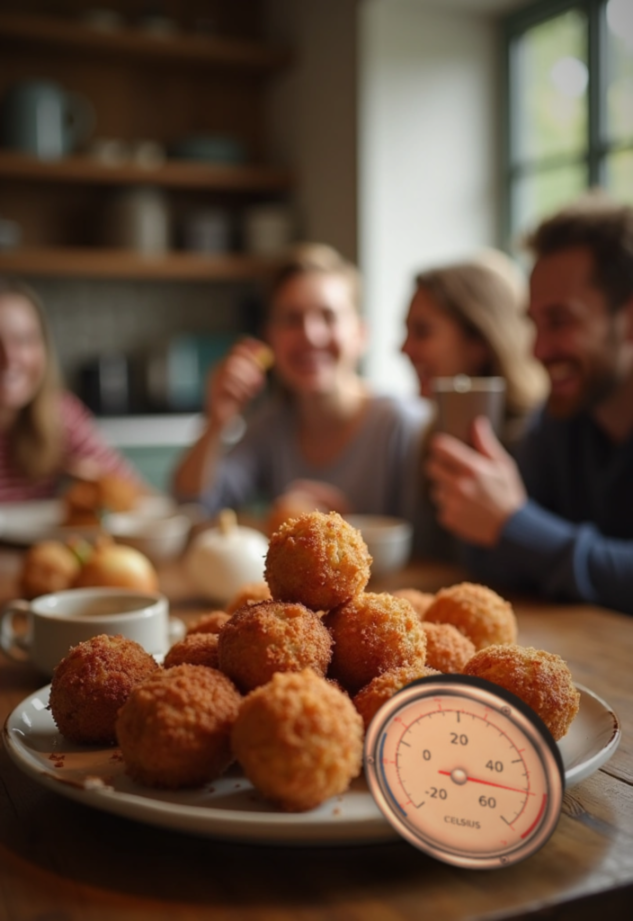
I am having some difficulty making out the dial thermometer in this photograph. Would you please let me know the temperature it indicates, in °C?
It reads 48 °C
